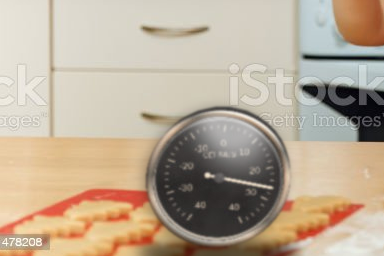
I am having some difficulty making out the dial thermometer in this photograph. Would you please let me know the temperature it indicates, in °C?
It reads 26 °C
